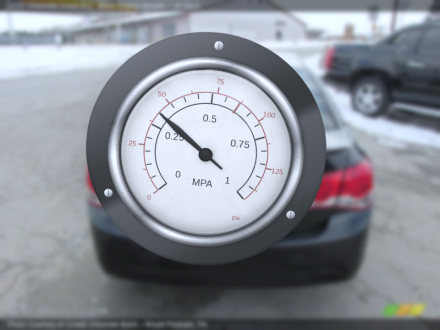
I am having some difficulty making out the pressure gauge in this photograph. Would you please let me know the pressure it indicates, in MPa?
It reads 0.3 MPa
